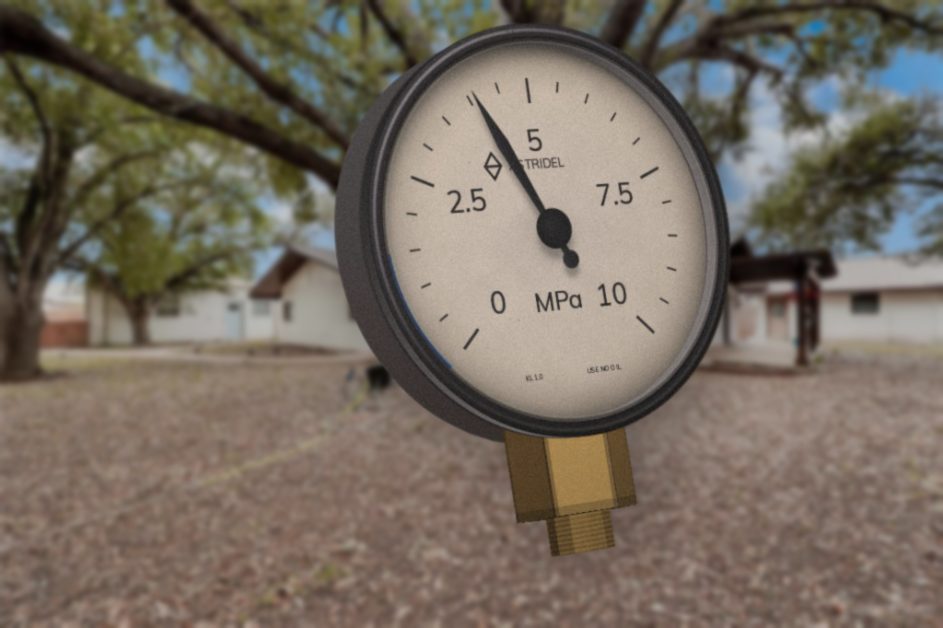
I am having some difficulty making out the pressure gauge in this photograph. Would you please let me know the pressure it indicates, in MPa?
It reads 4 MPa
